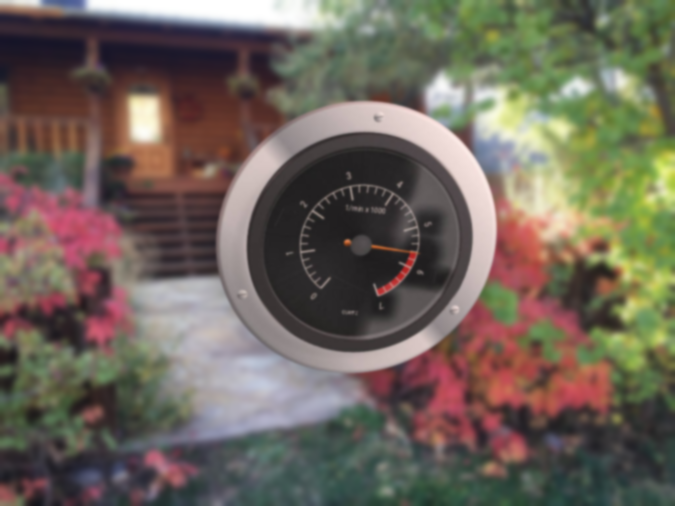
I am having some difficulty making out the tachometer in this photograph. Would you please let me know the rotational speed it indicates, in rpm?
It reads 5600 rpm
